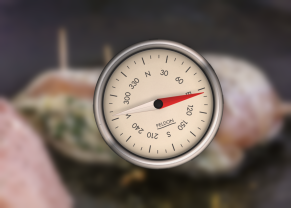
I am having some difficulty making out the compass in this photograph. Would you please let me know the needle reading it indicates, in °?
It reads 95 °
